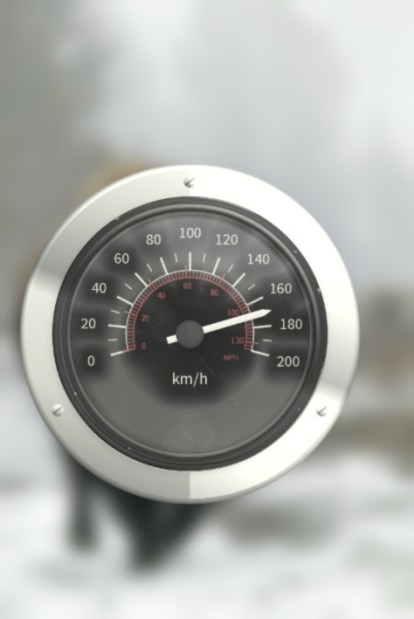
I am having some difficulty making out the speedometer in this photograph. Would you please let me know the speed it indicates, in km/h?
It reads 170 km/h
